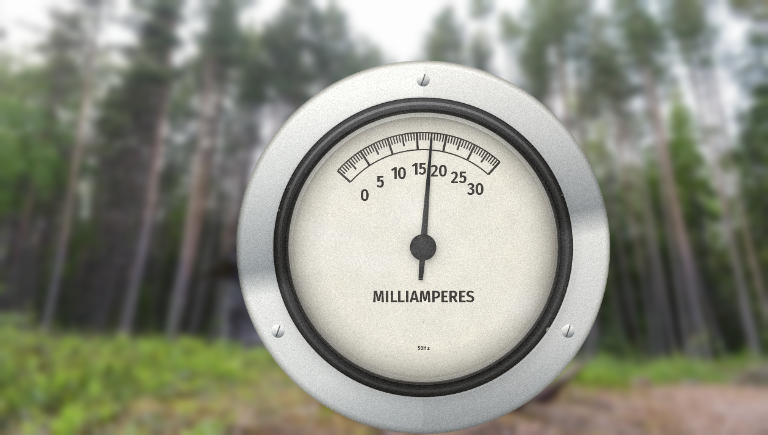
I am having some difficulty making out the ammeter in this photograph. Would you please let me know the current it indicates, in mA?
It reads 17.5 mA
